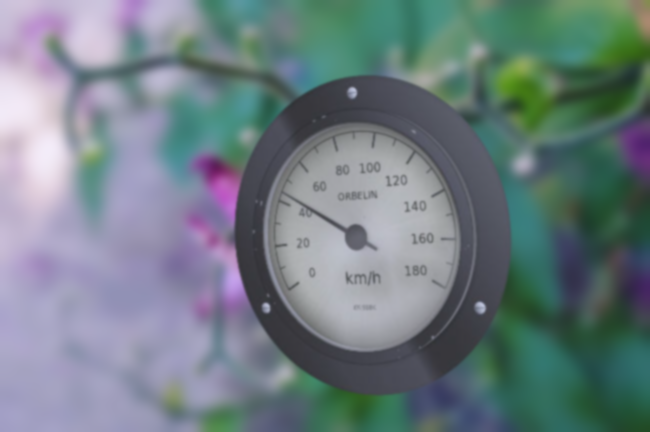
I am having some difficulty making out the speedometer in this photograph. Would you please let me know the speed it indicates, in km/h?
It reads 45 km/h
